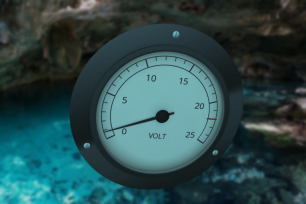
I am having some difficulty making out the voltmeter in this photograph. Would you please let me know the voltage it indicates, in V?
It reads 1 V
